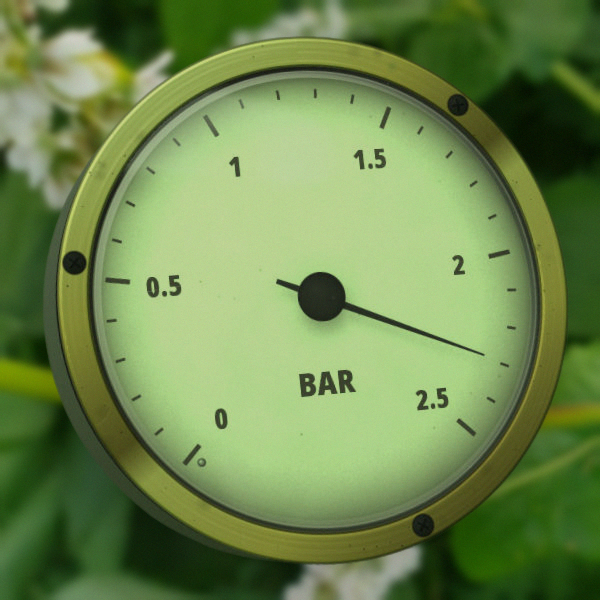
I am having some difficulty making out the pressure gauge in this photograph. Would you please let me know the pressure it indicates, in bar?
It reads 2.3 bar
